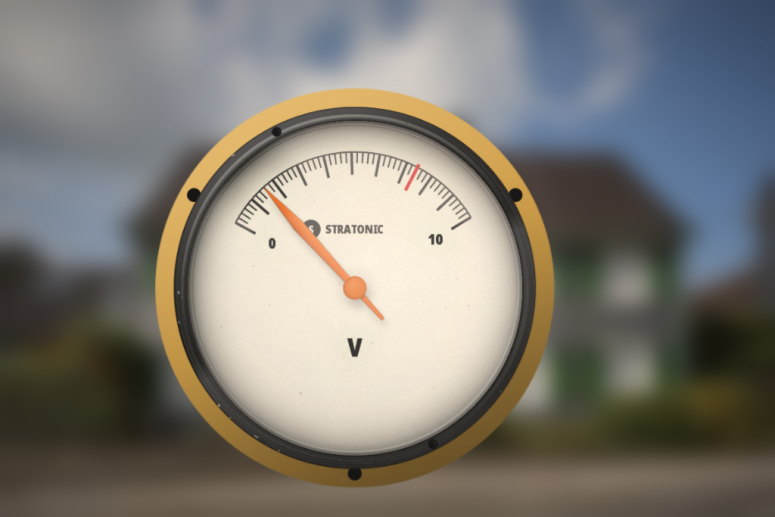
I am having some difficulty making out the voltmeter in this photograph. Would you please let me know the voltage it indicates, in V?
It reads 1.6 V
